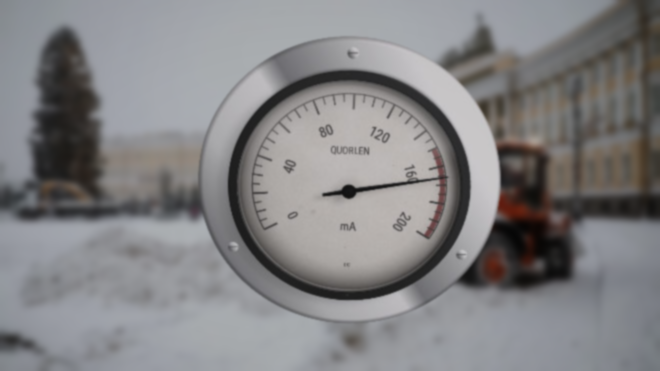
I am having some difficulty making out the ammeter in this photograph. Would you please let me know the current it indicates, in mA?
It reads 165 mA
